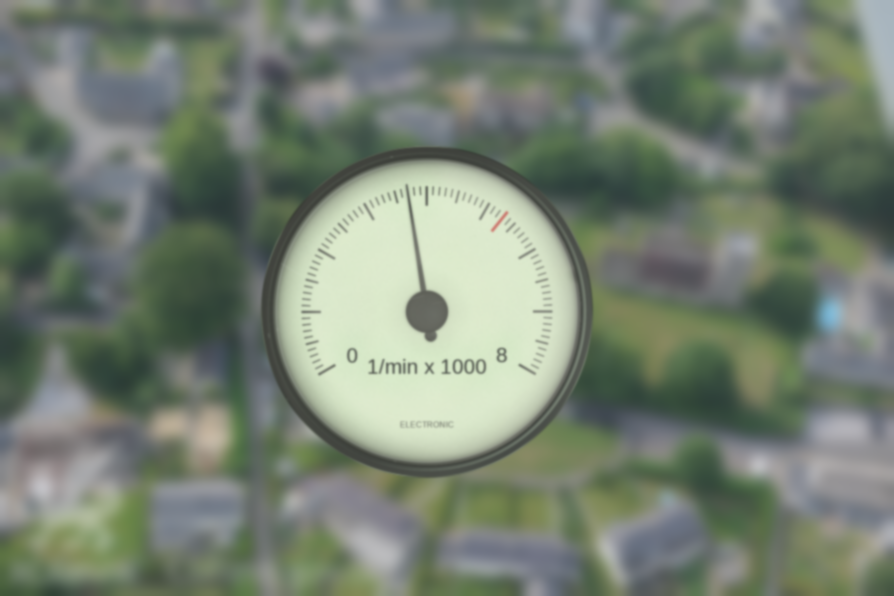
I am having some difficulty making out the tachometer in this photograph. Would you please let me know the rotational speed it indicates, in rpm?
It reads 3700 rpm
